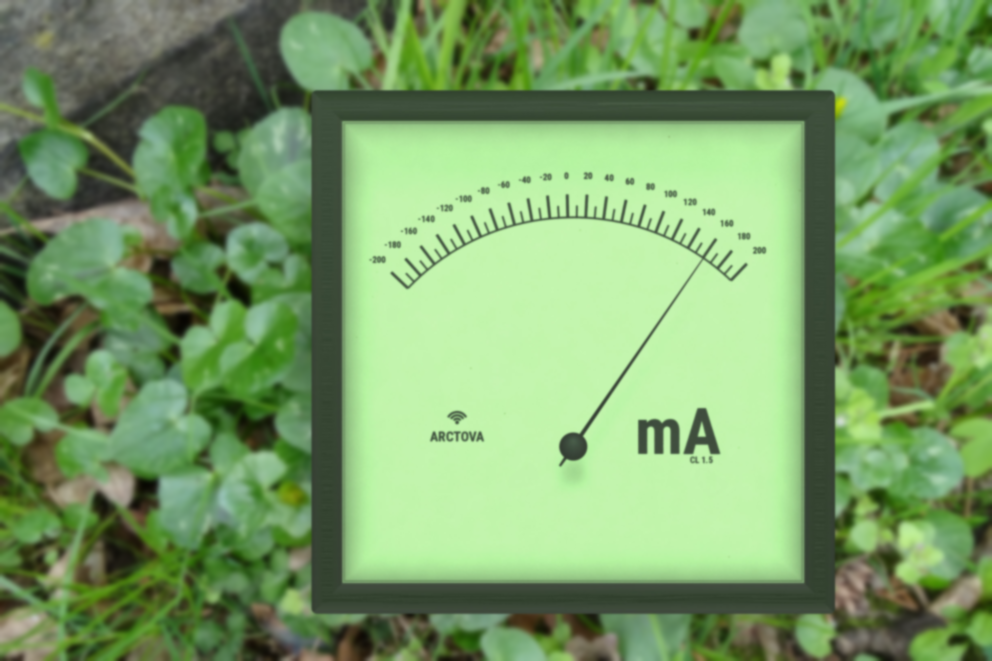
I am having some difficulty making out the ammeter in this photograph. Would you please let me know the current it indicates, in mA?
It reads 160 mA
